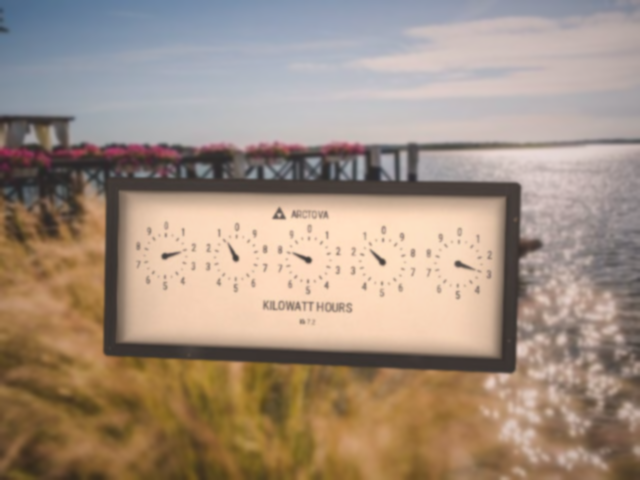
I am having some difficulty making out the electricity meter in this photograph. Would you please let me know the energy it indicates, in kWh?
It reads 20813 kWh
